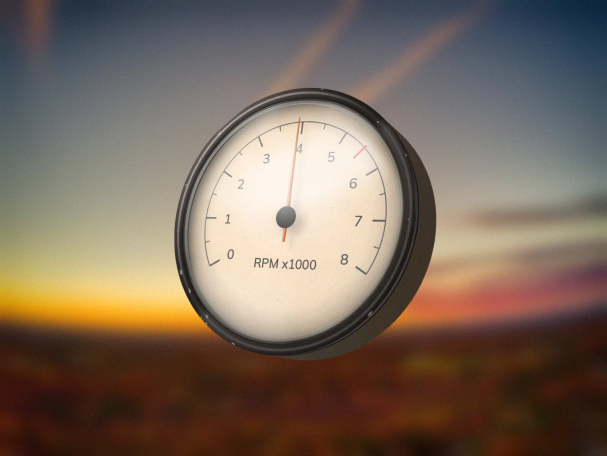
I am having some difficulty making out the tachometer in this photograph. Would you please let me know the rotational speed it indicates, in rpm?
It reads 4000 rpm
